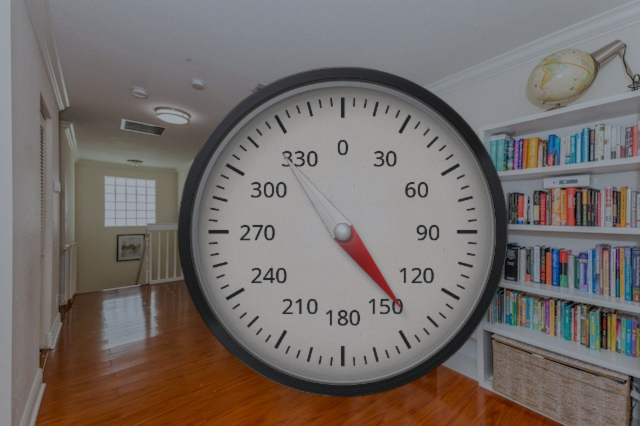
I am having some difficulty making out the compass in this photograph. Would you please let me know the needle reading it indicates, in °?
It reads 142.5 °
